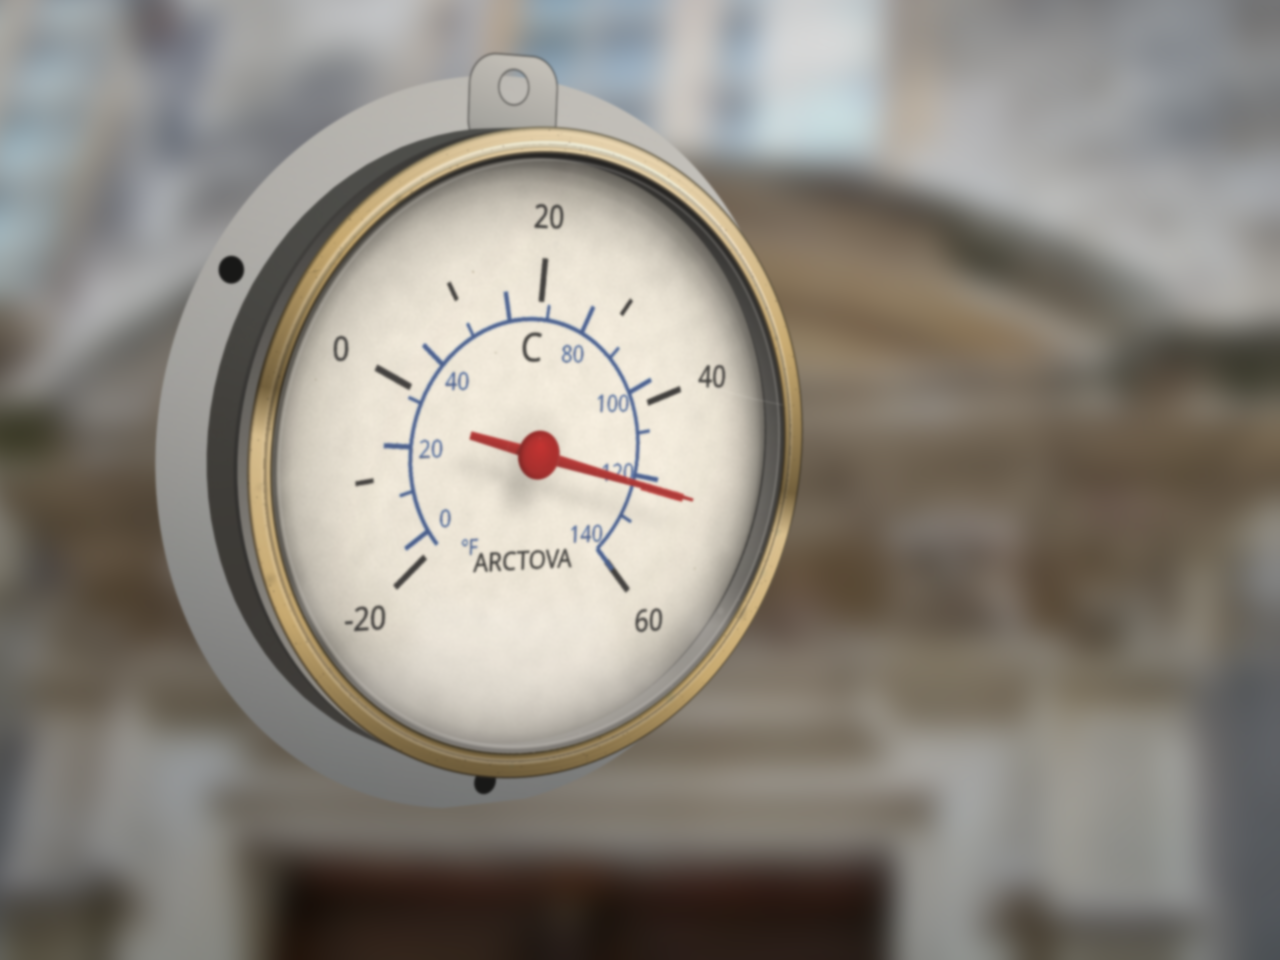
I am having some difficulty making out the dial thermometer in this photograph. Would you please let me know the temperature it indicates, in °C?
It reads 50 °C
